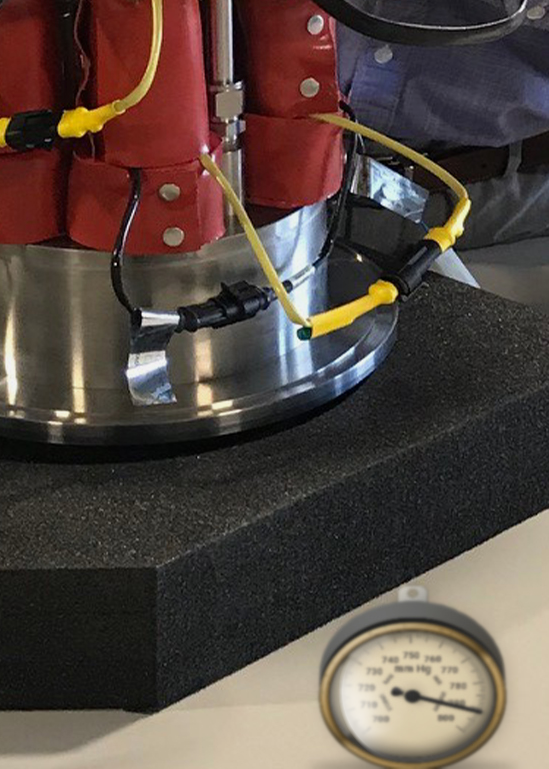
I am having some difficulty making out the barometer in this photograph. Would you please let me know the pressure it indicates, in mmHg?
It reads 790 mmHg
